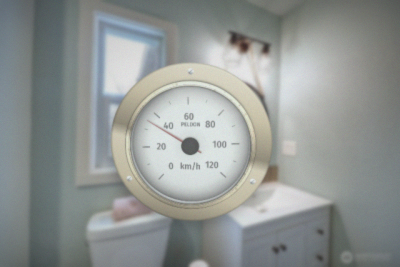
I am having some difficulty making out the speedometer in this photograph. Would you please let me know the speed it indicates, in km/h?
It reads 35 km/h
